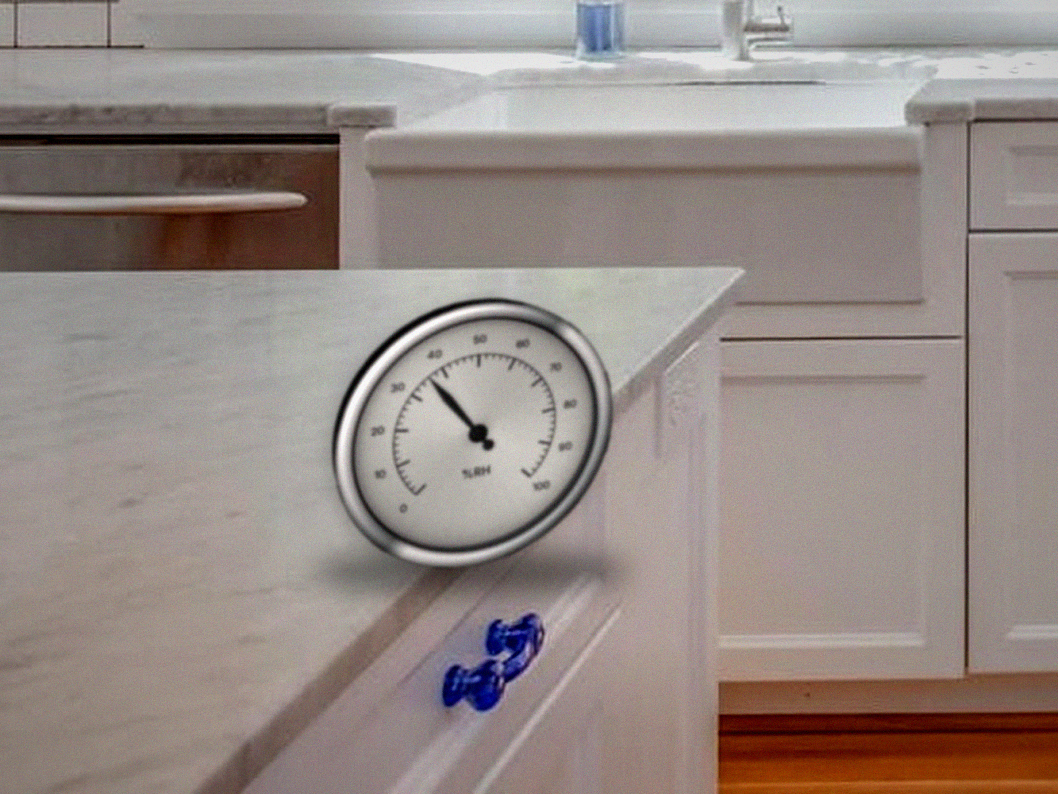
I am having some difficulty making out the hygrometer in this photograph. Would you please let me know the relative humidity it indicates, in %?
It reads 36 %
